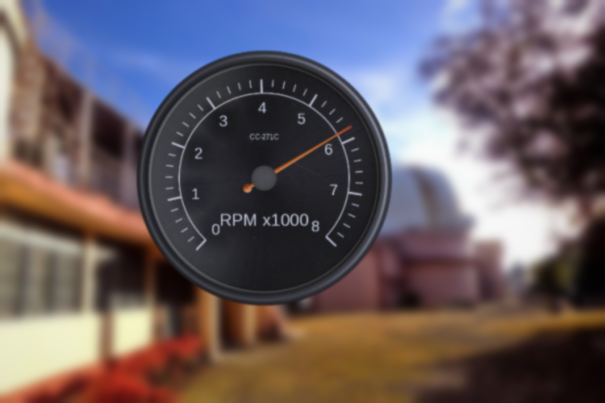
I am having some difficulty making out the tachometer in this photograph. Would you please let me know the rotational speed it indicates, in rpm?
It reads 5800 rpm
